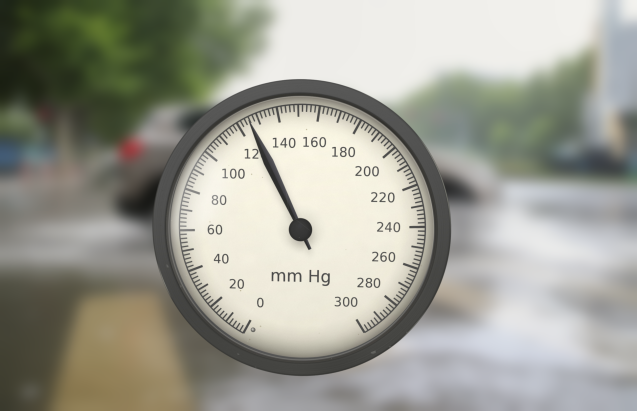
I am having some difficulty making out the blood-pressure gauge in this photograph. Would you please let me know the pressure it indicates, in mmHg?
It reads 126 mmHg
